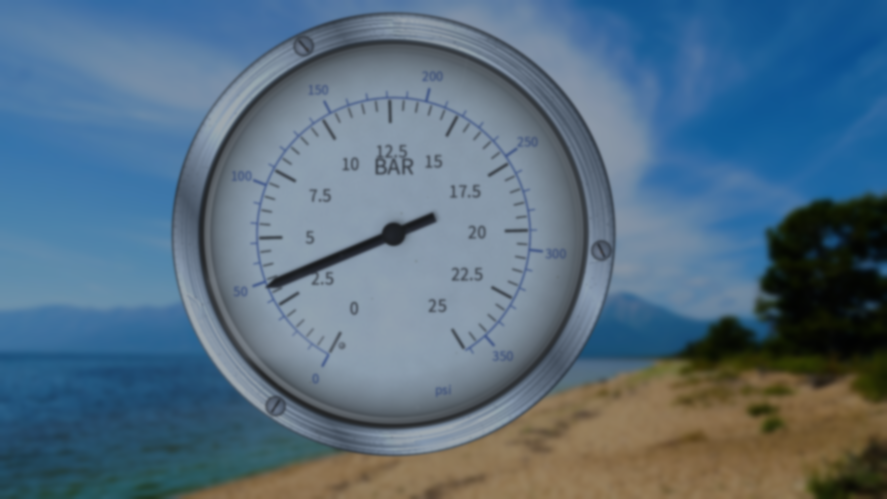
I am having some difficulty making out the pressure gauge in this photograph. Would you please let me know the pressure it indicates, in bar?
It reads 3.25 bar
